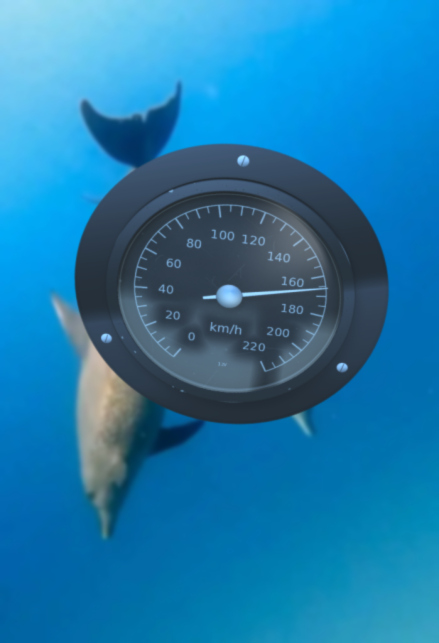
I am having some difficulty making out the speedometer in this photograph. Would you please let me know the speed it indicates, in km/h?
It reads 165 km/h
